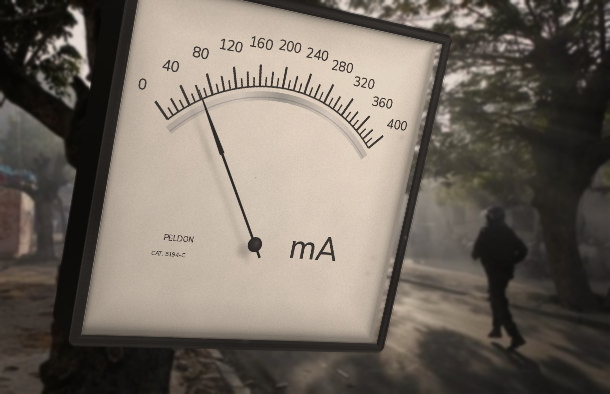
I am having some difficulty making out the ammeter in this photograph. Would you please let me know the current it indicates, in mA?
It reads 60 mA
